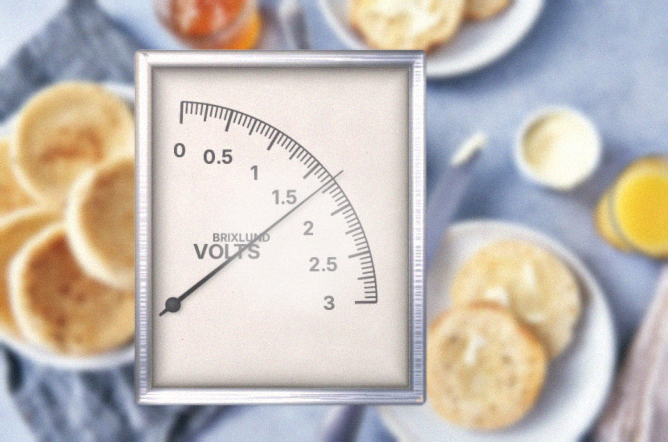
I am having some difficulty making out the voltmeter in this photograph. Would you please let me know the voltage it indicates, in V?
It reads 1.7 V
